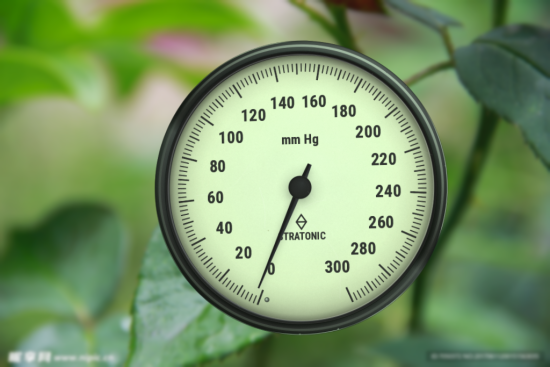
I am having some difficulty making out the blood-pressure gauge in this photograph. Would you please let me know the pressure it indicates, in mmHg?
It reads 2 mmHg
